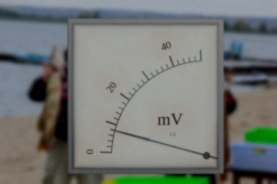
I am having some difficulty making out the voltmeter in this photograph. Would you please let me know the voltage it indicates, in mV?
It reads 8 mV
